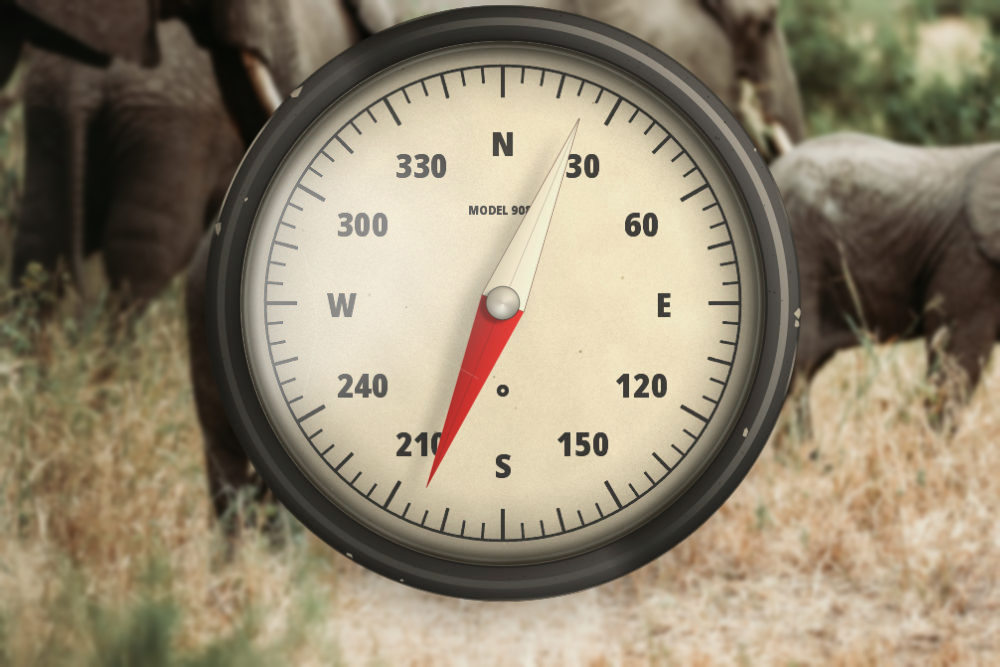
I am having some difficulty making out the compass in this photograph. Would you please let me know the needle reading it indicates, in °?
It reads 202.5 °
